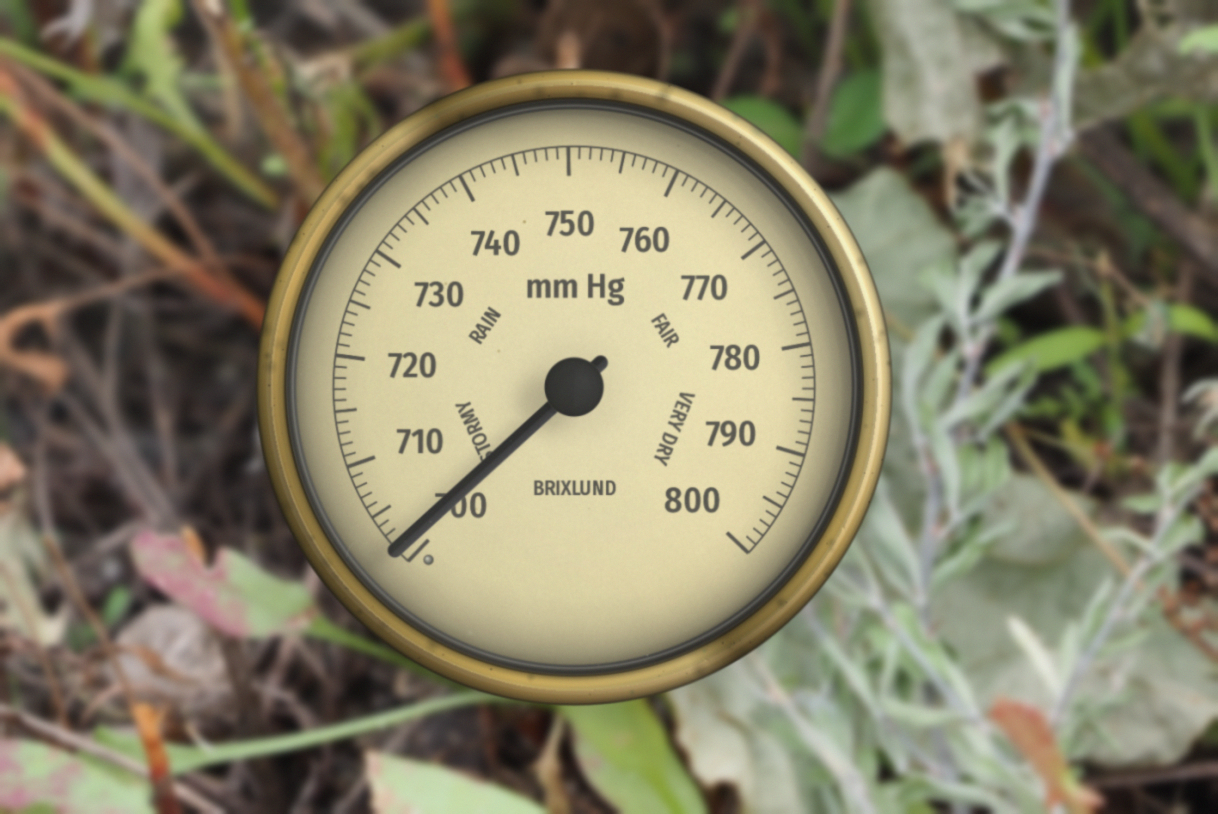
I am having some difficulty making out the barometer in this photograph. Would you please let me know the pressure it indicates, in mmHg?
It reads 701.5 mmHg
